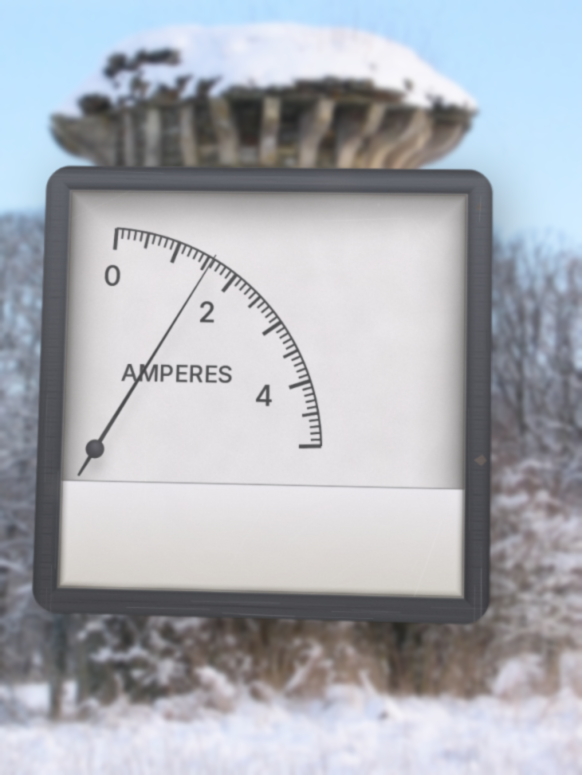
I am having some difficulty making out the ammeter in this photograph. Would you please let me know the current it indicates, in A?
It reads 1.6 A
